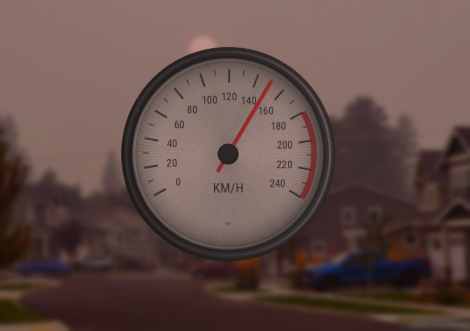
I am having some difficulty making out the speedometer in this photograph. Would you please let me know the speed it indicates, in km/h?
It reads 150 km/h
